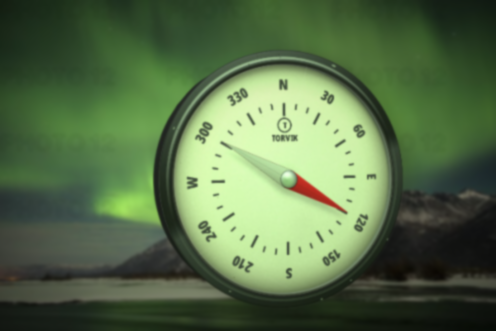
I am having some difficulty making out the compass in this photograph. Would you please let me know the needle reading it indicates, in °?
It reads 120 °
